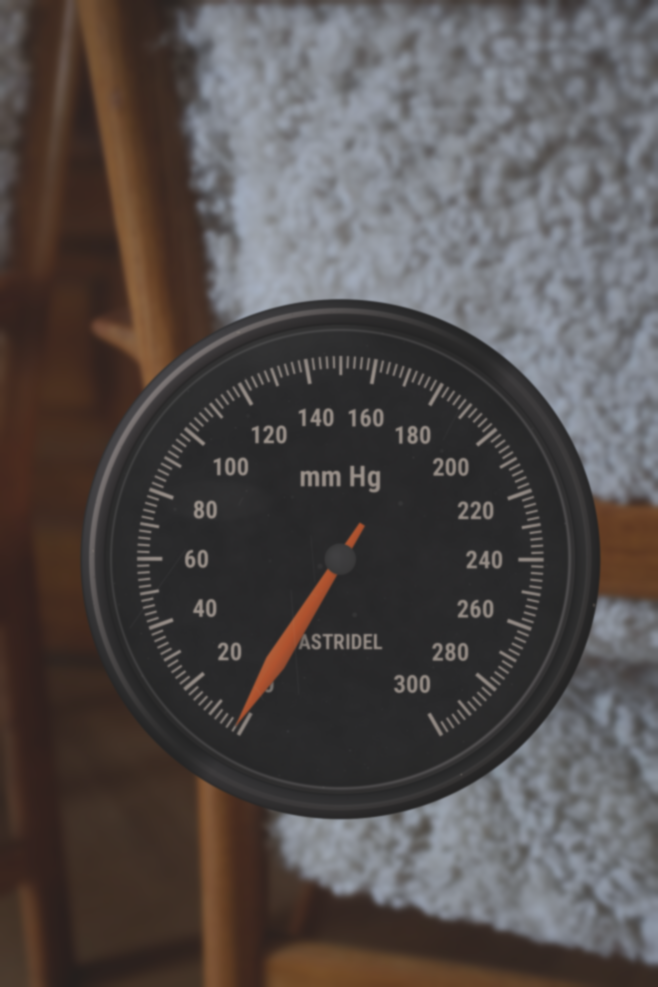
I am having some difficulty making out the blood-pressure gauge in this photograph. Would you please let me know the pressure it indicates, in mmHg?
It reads 2 mmHg
